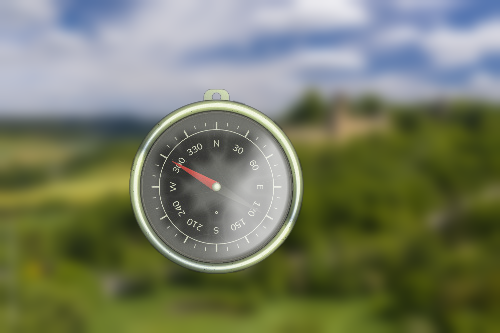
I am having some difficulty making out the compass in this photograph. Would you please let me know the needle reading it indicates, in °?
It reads 300 °
